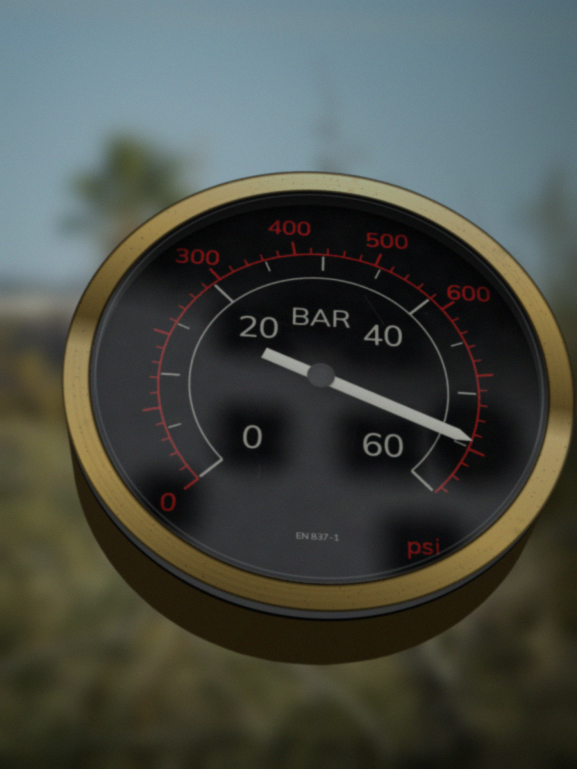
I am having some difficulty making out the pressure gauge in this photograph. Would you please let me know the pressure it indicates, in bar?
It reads 55 bar
